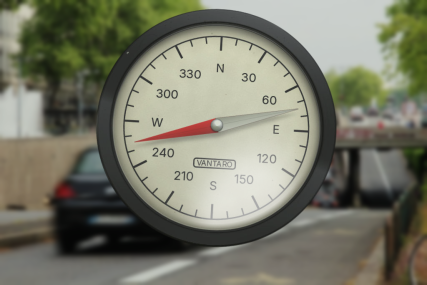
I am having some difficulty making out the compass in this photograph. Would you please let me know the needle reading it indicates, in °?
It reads 255 °
